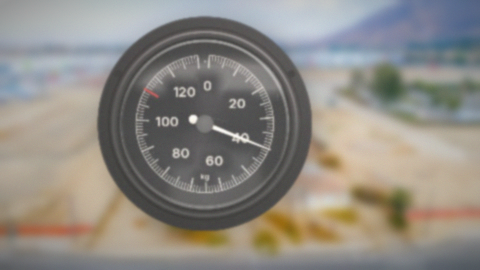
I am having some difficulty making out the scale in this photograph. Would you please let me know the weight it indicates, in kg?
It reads 40 kg
